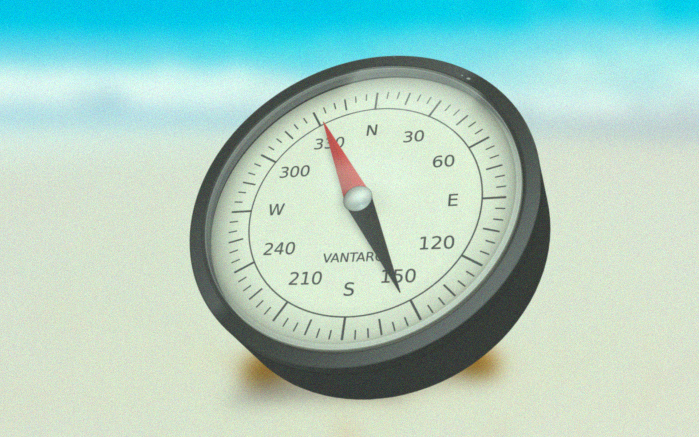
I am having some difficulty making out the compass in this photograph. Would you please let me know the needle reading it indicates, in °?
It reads 332.5 °
